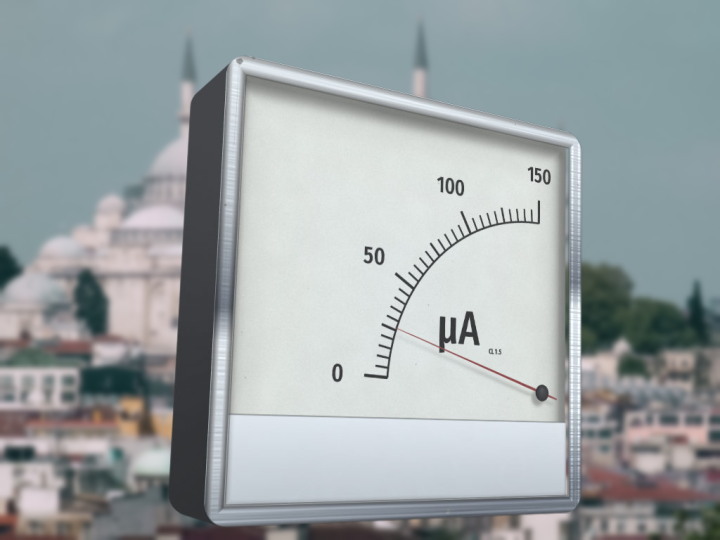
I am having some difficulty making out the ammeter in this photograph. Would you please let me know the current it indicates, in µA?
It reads 25 µA
